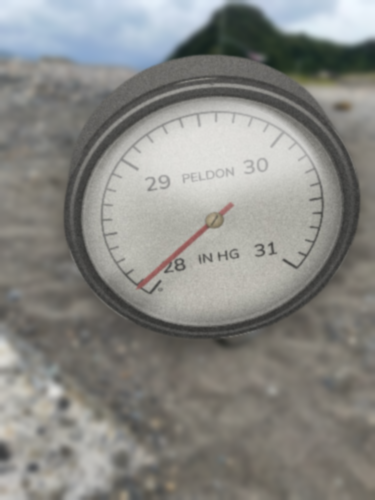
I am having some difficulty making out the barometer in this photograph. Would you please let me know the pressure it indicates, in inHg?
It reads 28.1 inHg
